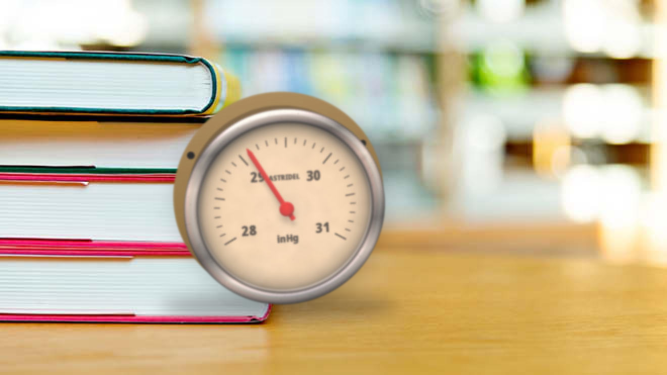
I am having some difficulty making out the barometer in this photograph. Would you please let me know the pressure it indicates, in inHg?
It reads 29.1 inHg
